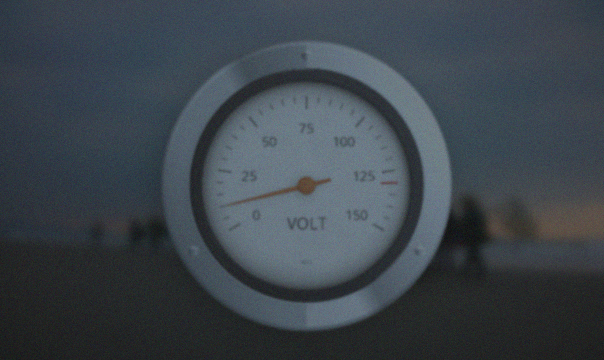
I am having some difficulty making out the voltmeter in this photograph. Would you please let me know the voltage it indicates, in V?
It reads 10 V
